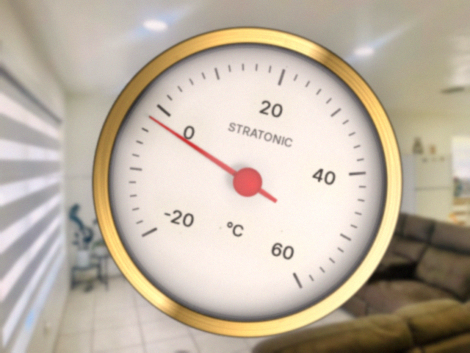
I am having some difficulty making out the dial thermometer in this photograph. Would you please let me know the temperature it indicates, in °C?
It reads -2 °C
